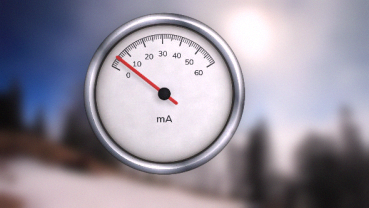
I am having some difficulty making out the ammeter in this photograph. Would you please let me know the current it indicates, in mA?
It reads 5 mA
